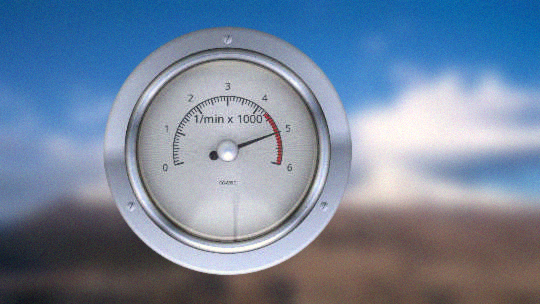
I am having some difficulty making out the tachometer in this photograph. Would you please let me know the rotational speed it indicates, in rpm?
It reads 5000 rpm
